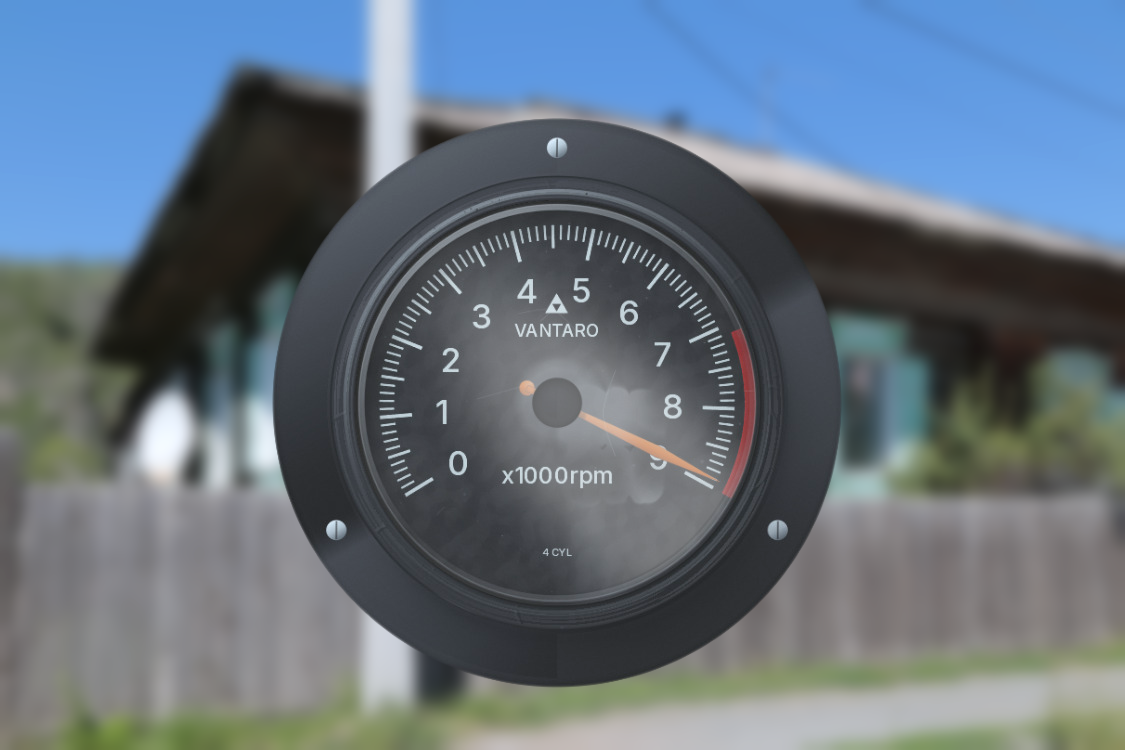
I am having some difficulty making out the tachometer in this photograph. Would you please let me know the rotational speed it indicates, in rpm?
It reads 8900 rpm
